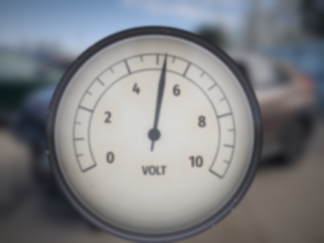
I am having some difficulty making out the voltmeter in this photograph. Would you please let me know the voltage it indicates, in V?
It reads 5.25 V
